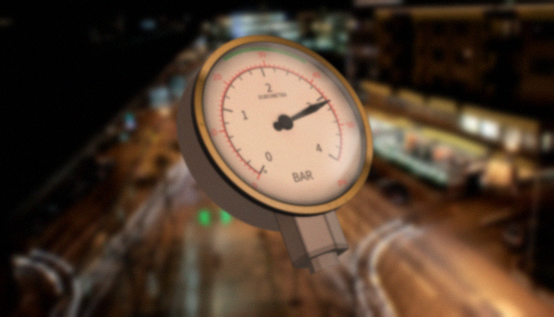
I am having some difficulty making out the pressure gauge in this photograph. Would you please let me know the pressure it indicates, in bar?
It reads 3.1 bar
